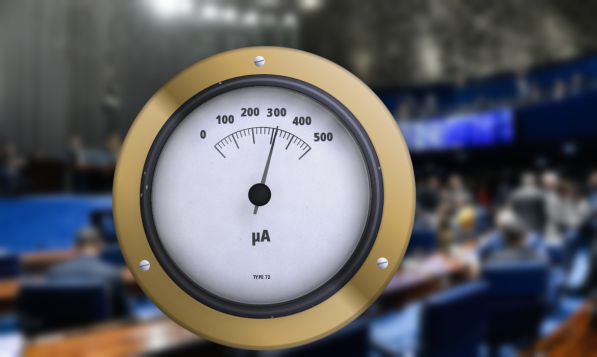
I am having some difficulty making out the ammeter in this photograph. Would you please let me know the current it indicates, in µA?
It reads 320 µA
